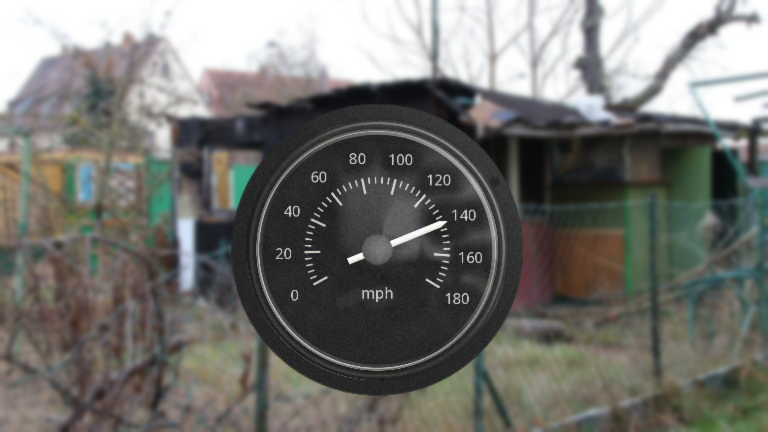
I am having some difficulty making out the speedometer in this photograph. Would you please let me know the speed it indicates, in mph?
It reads 140 mph
